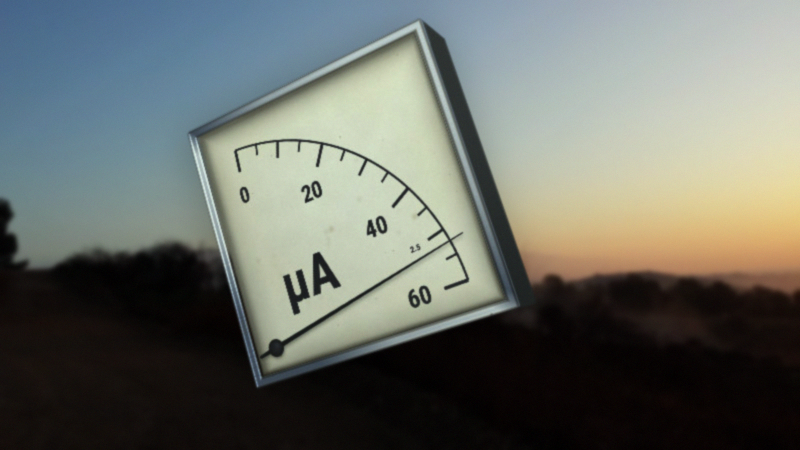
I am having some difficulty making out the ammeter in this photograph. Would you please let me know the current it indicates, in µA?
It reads 52.5 µA
